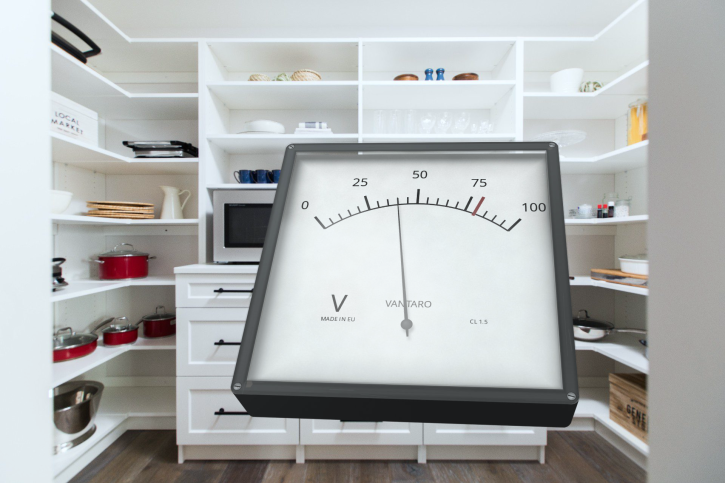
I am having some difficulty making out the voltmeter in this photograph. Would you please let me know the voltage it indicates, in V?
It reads 40 V
